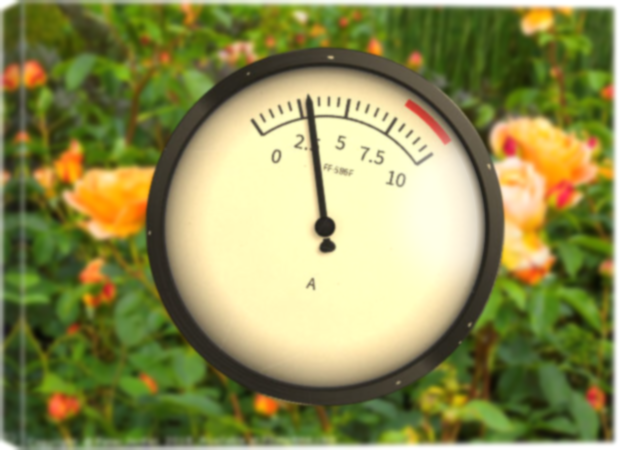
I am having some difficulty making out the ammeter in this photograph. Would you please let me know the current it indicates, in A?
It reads 3 A
